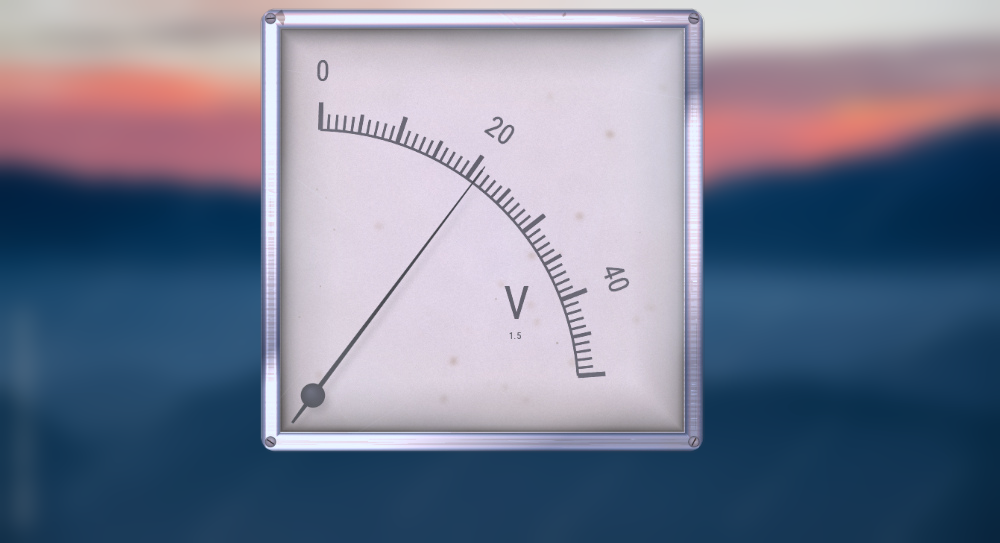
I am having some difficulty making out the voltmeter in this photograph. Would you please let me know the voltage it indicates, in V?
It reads 21 V
